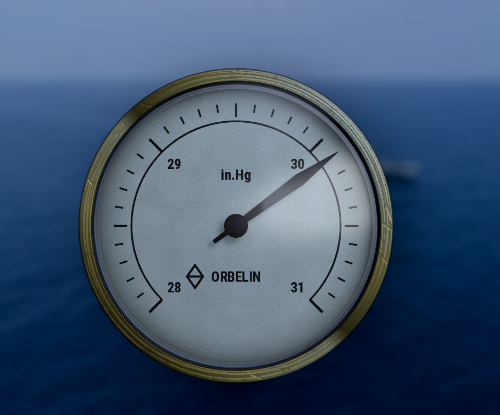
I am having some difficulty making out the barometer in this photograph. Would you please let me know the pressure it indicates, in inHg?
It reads 30.1 inHg
